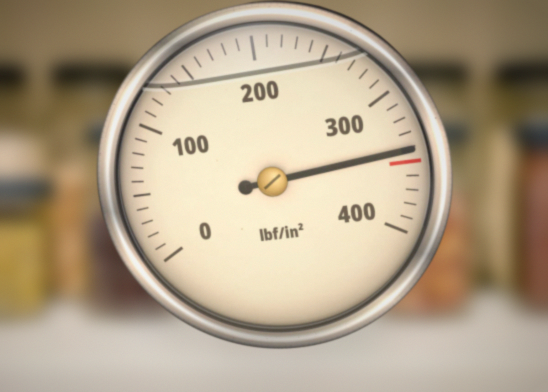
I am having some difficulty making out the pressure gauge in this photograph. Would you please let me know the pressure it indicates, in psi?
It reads 340 psi
